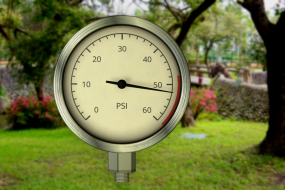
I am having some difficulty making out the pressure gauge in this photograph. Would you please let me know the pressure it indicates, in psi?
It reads 52 psi
